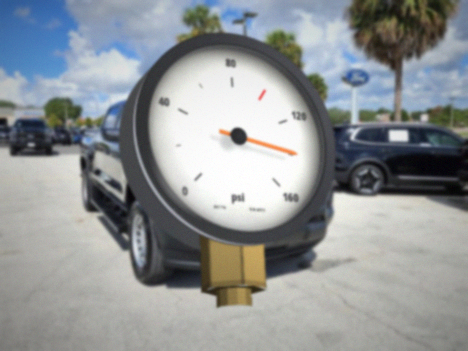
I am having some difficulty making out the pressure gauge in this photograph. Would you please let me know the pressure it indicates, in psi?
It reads 140 psi
